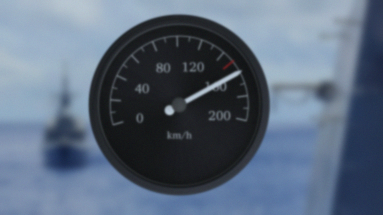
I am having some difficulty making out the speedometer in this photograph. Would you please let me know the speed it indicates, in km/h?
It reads 160 km/h
